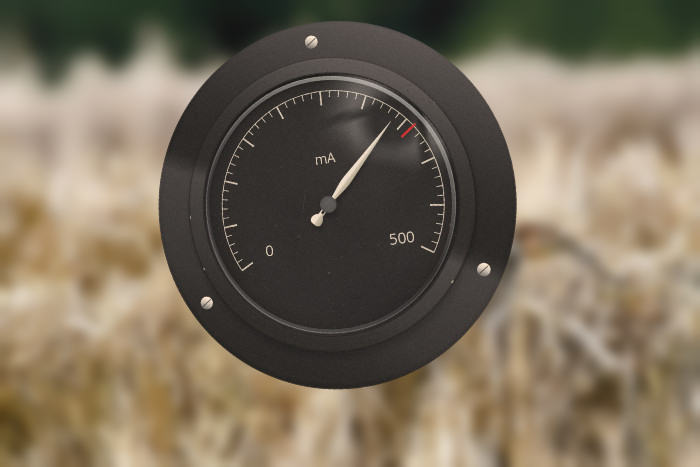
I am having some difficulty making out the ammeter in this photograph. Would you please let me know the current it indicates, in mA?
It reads 340 mA
